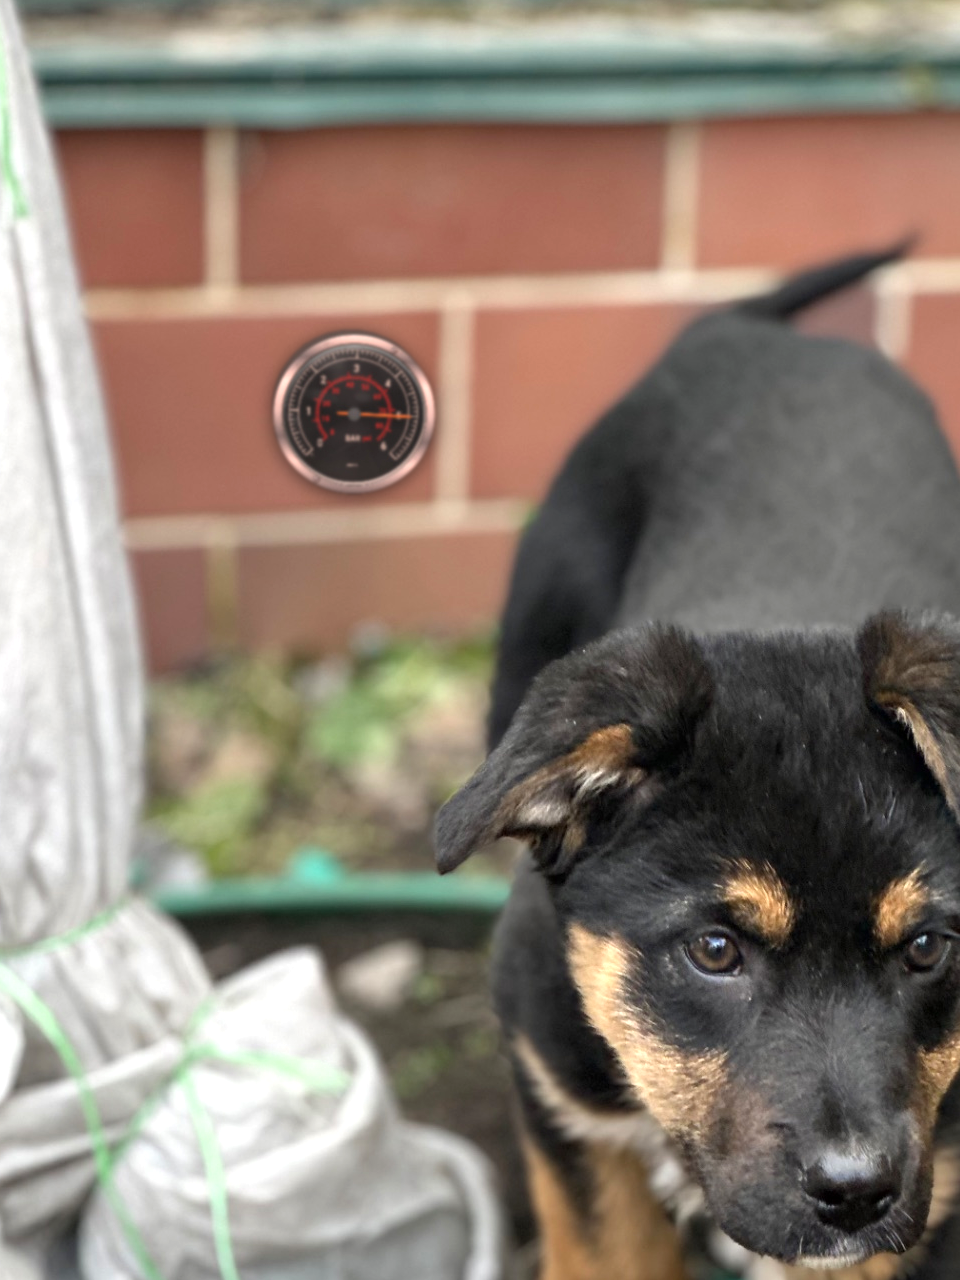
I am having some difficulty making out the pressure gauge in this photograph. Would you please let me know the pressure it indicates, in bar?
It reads 5 bar
